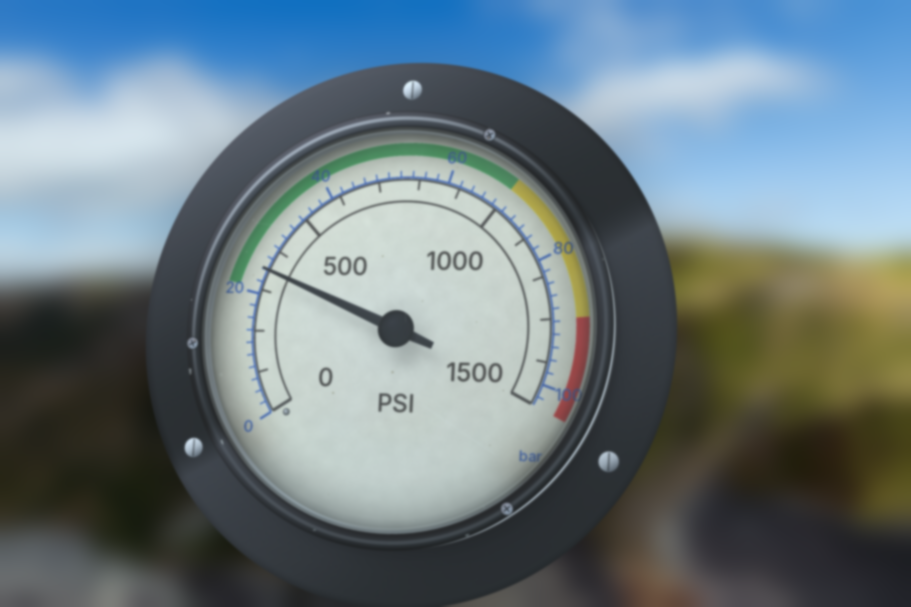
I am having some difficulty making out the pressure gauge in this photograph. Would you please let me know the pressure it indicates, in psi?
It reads 350 psi
